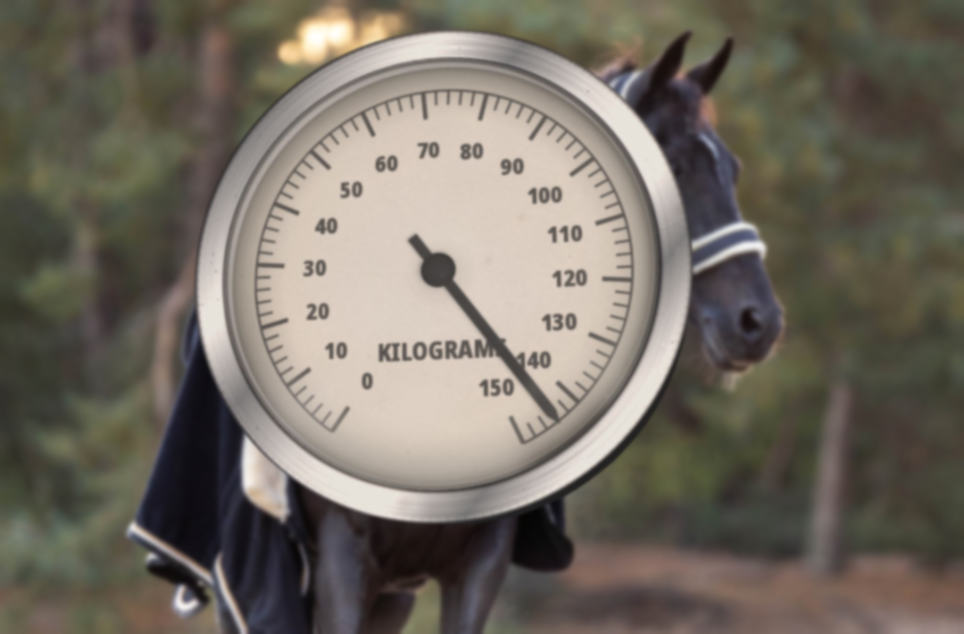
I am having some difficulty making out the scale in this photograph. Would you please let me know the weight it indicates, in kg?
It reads 144 kg
